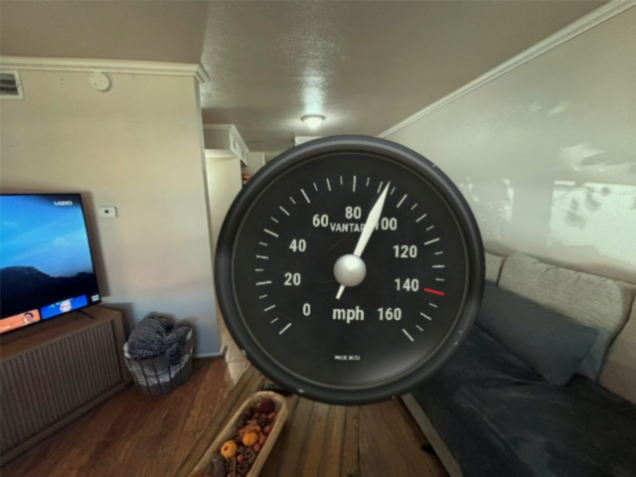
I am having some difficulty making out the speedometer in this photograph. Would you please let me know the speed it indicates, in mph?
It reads 92.5 mph
